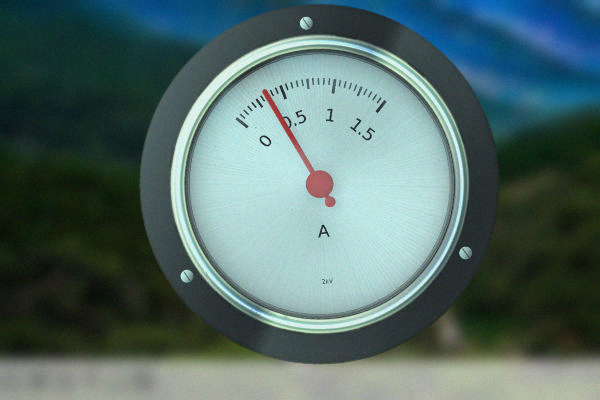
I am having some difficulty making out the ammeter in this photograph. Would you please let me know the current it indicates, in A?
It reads 0.35 A
